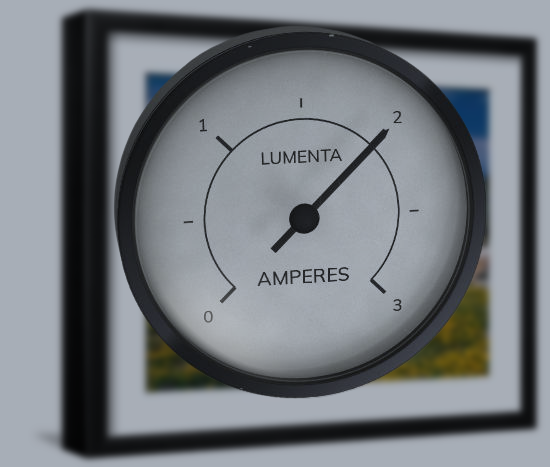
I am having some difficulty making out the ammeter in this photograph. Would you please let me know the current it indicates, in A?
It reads 2 A
